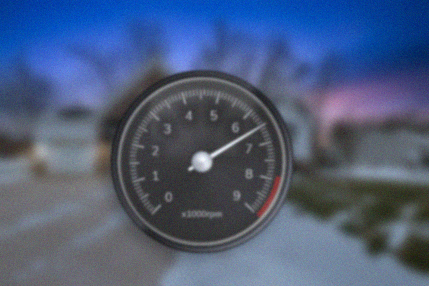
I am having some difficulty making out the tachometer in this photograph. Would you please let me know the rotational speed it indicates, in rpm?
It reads 6500 rpm
